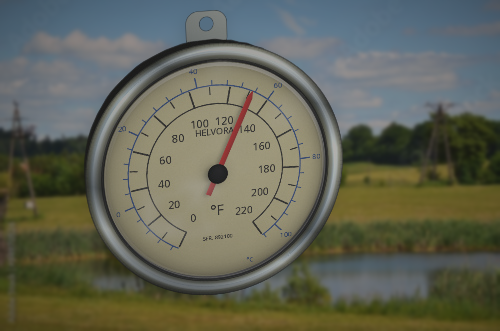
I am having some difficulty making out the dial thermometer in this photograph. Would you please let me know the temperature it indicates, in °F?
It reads 130 °F
